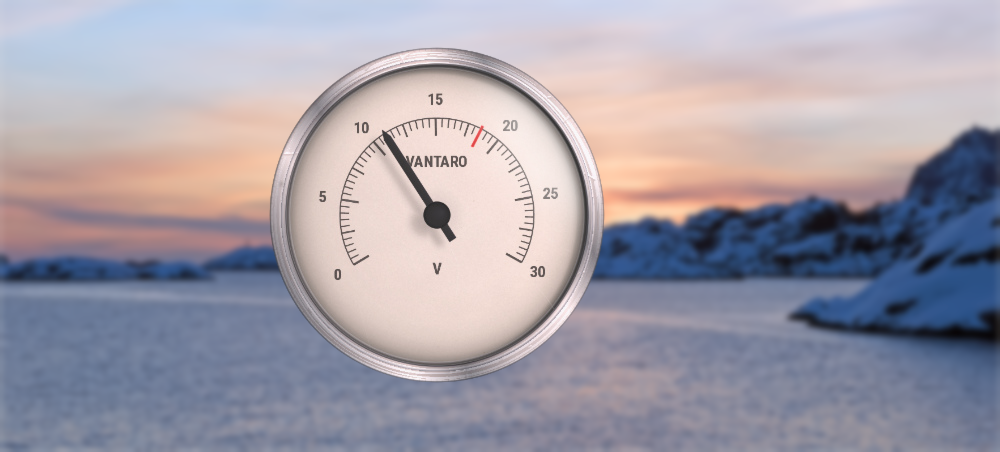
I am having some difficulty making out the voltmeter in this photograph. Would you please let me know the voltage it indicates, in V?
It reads 11 V
